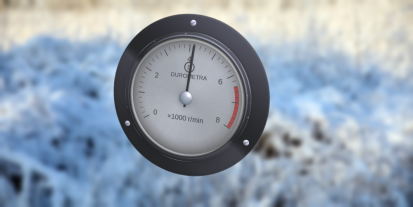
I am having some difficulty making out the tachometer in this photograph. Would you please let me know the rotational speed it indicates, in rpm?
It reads 4200 rpm
